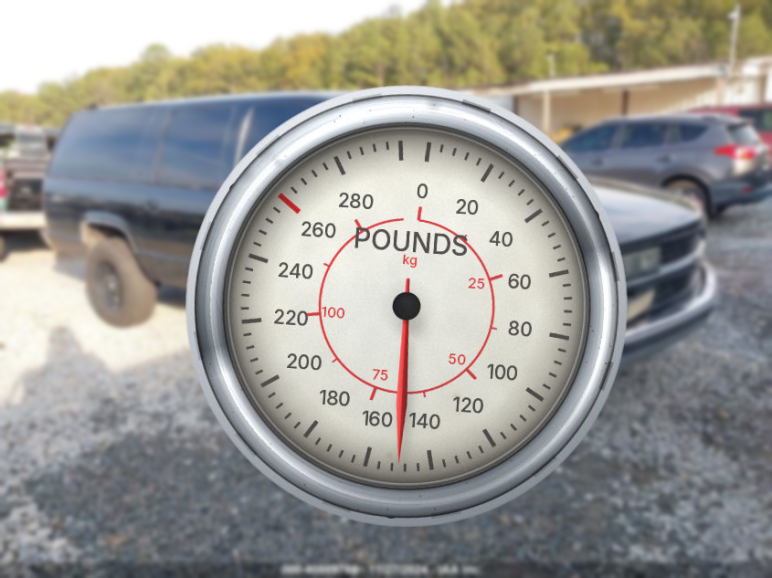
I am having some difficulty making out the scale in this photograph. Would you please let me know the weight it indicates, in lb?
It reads 150 lb
